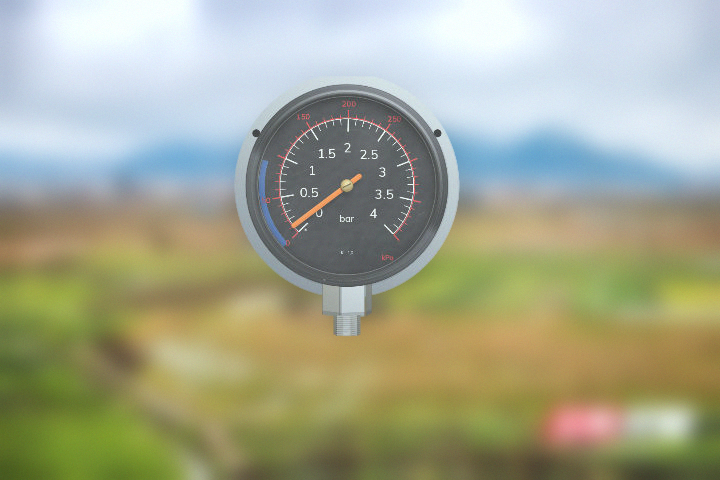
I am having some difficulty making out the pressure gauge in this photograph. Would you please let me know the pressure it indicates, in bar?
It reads 0.1 bar
